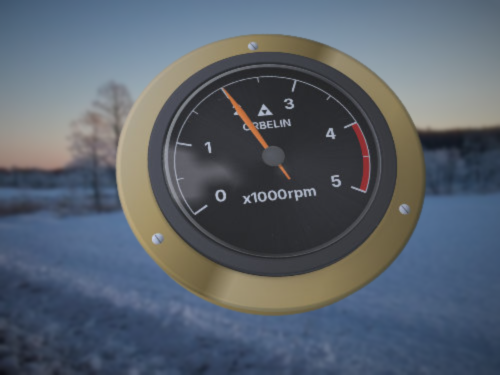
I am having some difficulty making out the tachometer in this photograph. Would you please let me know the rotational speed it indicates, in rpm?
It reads 2000 rpm
